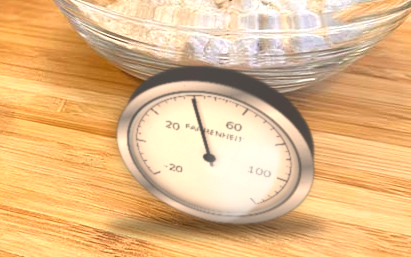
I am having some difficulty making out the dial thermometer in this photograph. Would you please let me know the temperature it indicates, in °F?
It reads 40 °F
